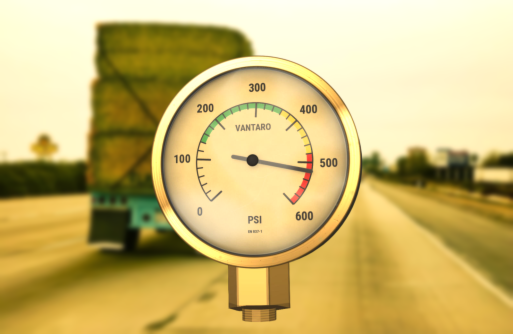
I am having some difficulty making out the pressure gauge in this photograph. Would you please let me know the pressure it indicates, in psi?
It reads 520 psi
